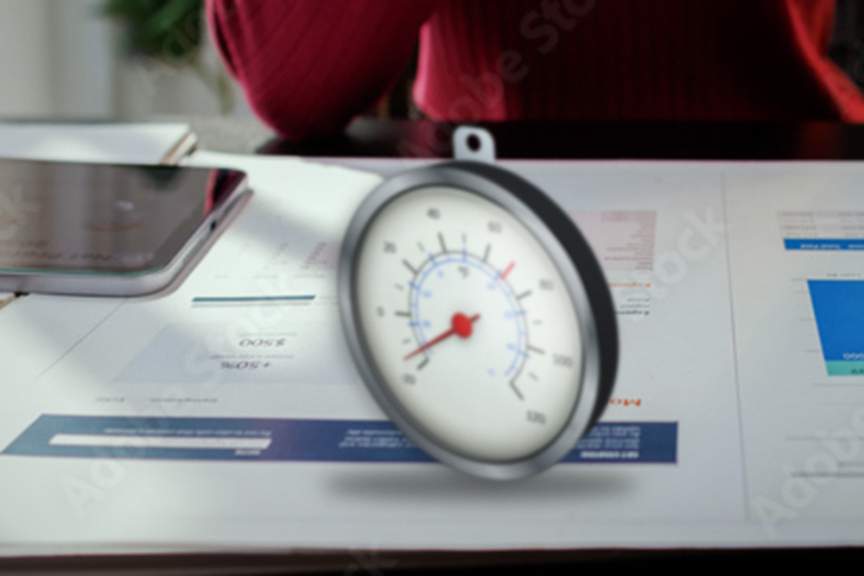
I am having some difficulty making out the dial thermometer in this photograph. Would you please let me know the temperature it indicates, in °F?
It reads -15 °F
